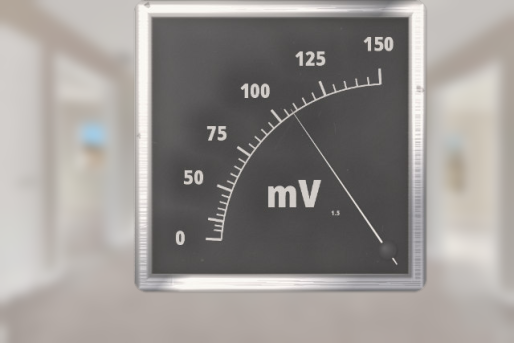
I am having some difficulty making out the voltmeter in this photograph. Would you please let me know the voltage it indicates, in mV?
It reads 107.5 mV
